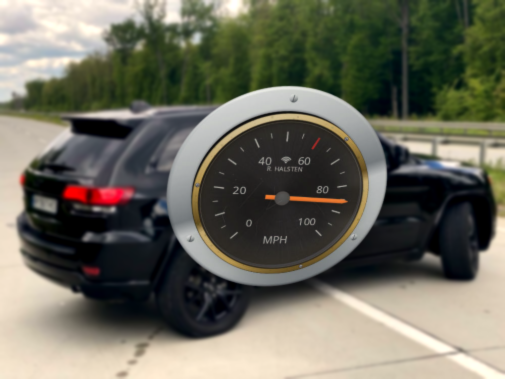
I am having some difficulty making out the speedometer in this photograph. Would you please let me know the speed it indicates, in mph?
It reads 85 mph
